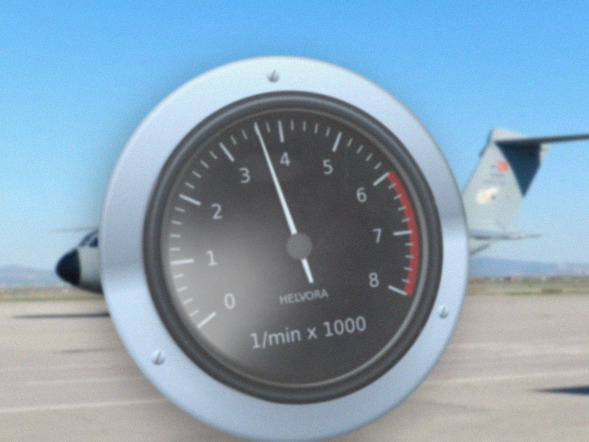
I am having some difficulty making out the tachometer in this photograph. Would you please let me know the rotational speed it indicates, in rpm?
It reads 3600 rpm
